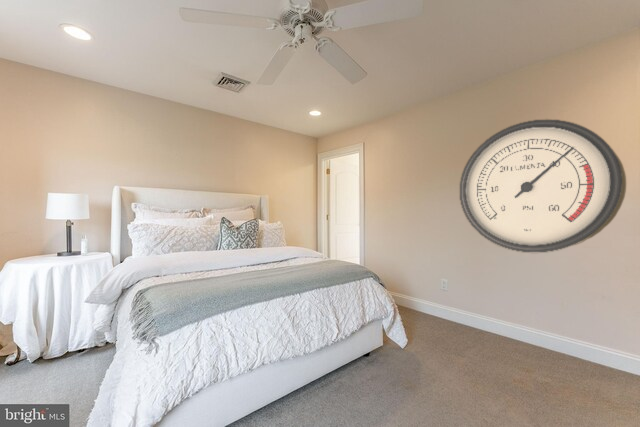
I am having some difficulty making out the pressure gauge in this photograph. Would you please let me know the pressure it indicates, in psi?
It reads 40 psi
